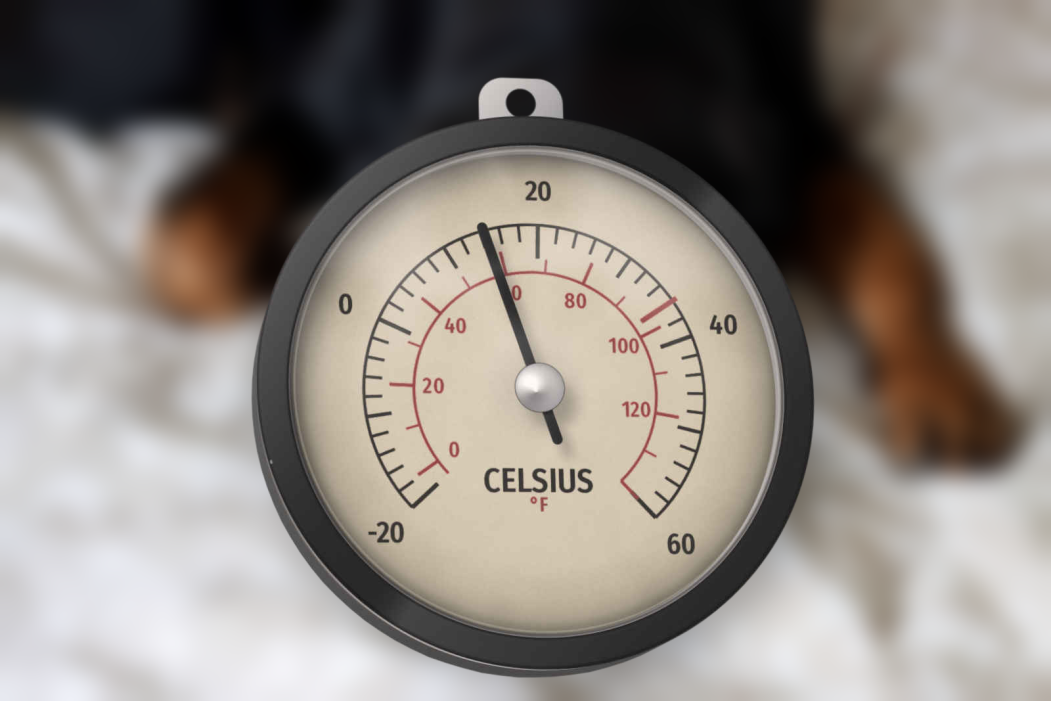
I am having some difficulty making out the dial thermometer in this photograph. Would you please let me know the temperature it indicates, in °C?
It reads 14 °C
